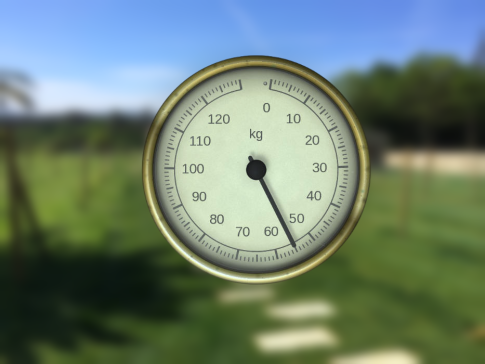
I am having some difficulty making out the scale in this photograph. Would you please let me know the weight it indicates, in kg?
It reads 55 kg
